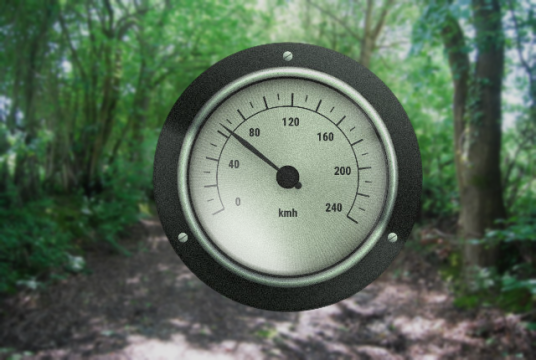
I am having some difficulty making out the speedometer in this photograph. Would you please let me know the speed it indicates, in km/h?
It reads 65 km/h
